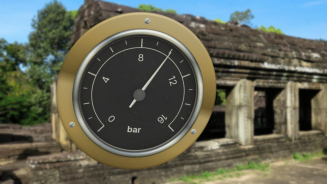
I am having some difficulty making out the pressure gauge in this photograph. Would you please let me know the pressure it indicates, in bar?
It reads 10 bar
